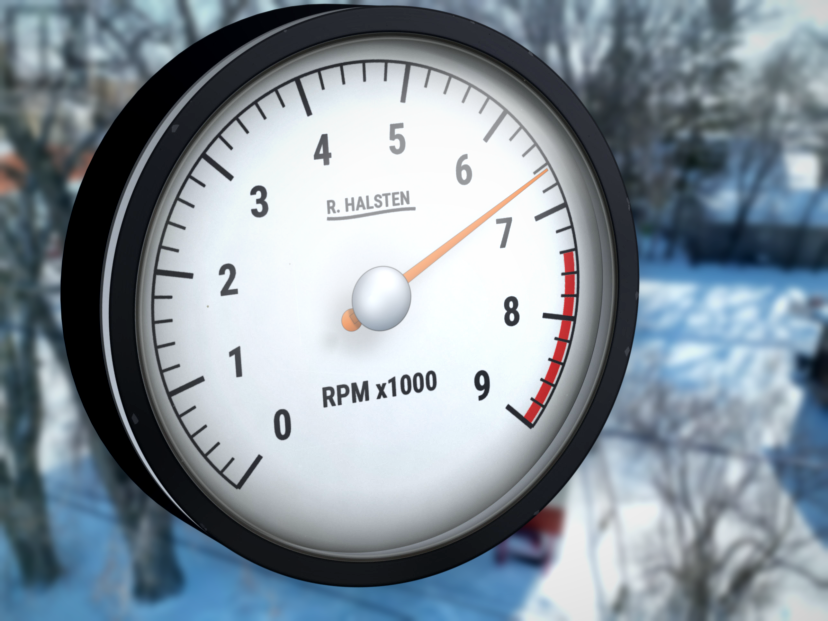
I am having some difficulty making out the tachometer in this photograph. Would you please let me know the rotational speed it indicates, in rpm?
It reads 6600 rpm
